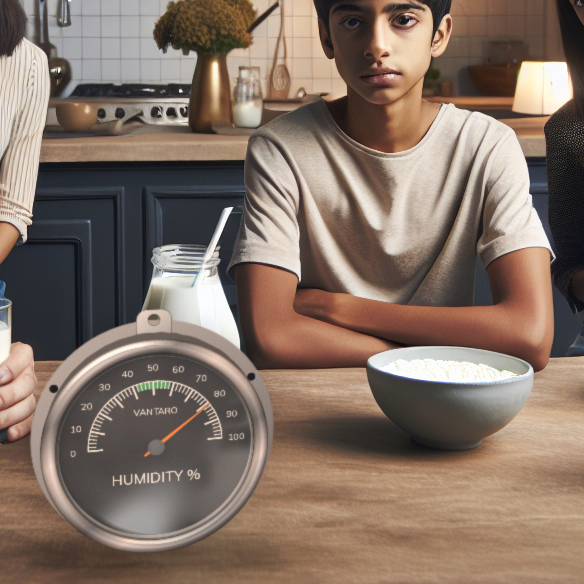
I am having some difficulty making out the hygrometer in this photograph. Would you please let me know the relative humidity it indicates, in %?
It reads 80 %
